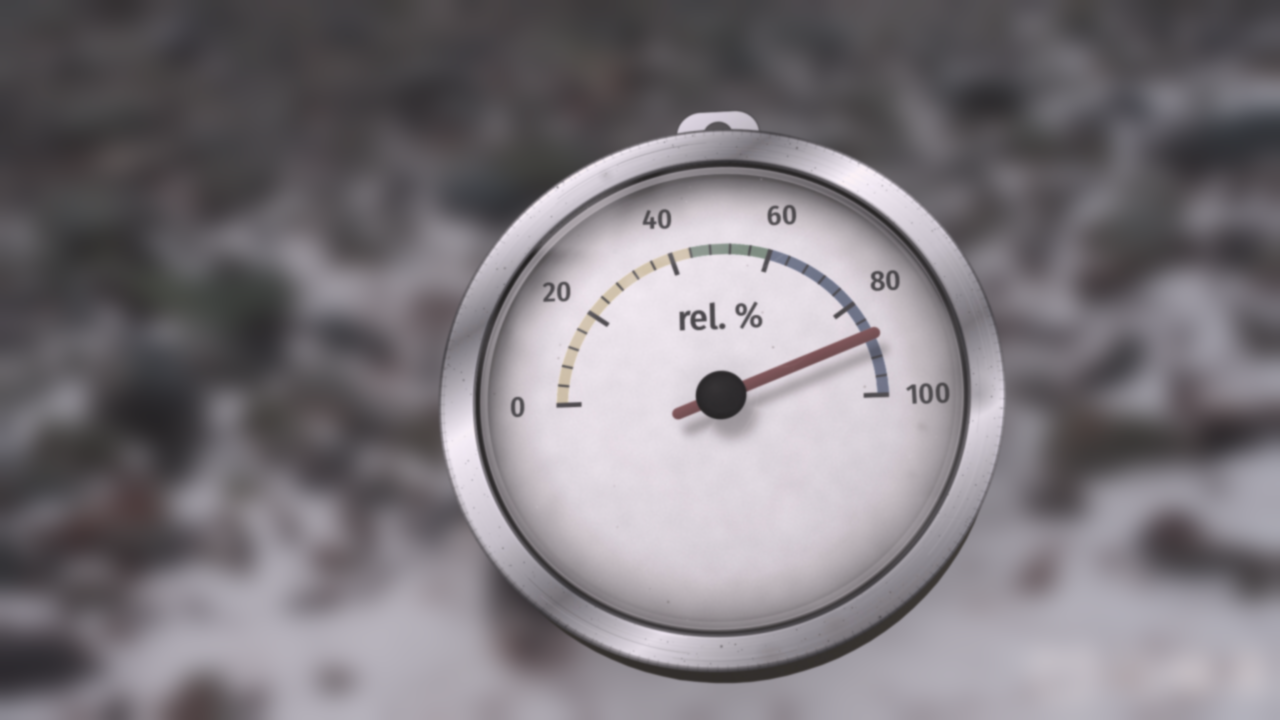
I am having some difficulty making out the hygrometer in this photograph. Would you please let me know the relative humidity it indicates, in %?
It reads 88 %
